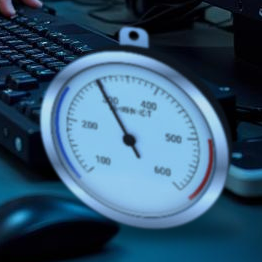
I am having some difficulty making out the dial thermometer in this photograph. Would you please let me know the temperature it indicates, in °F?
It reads 300 °F
